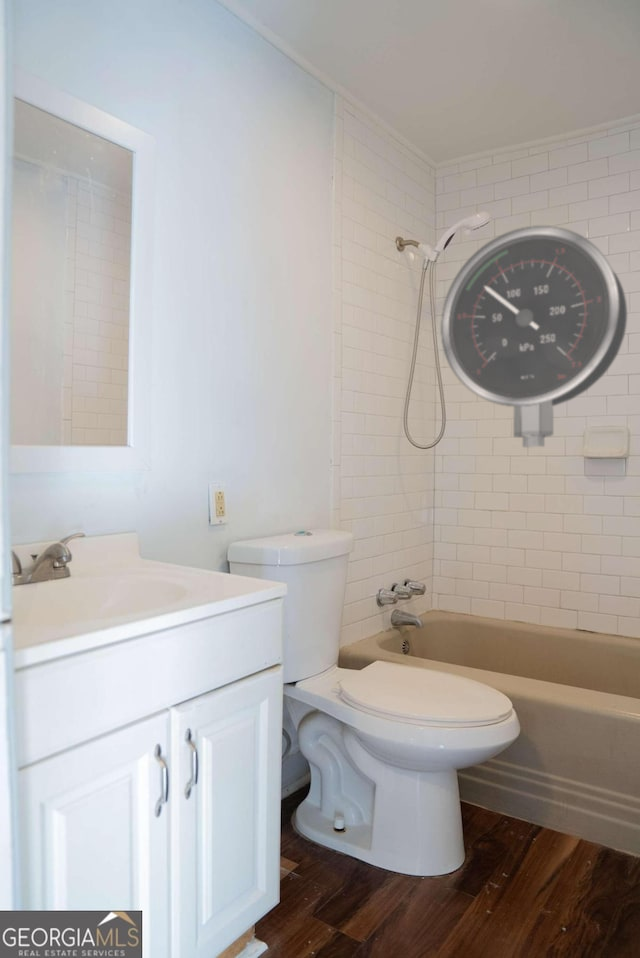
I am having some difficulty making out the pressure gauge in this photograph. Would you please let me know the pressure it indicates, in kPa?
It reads 80 kPa
